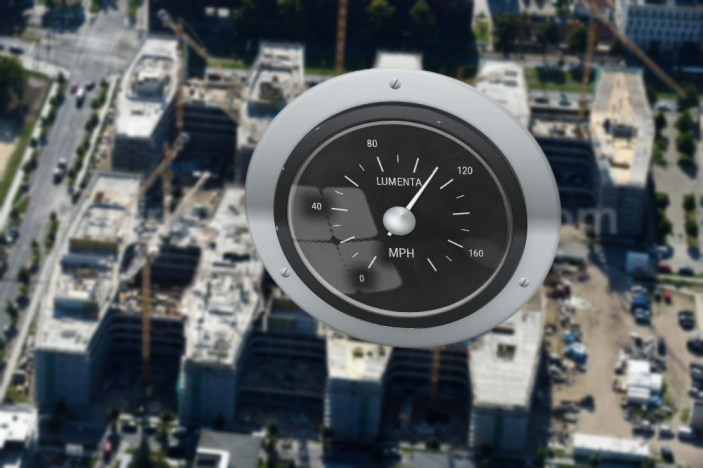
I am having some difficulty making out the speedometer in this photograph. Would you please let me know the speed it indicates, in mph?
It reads 110 mph
